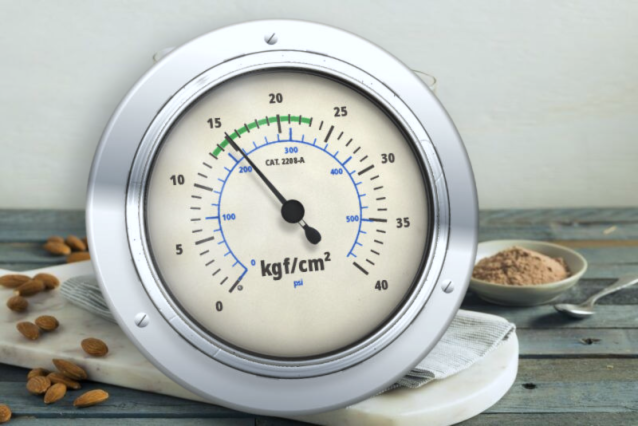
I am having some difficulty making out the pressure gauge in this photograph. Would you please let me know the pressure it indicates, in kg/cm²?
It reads 15 kg/cm²
